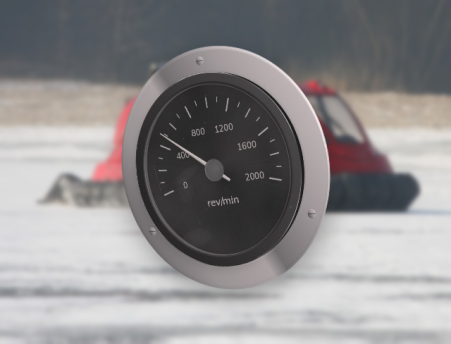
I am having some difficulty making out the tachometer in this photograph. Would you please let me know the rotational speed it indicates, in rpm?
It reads 500 rpm
